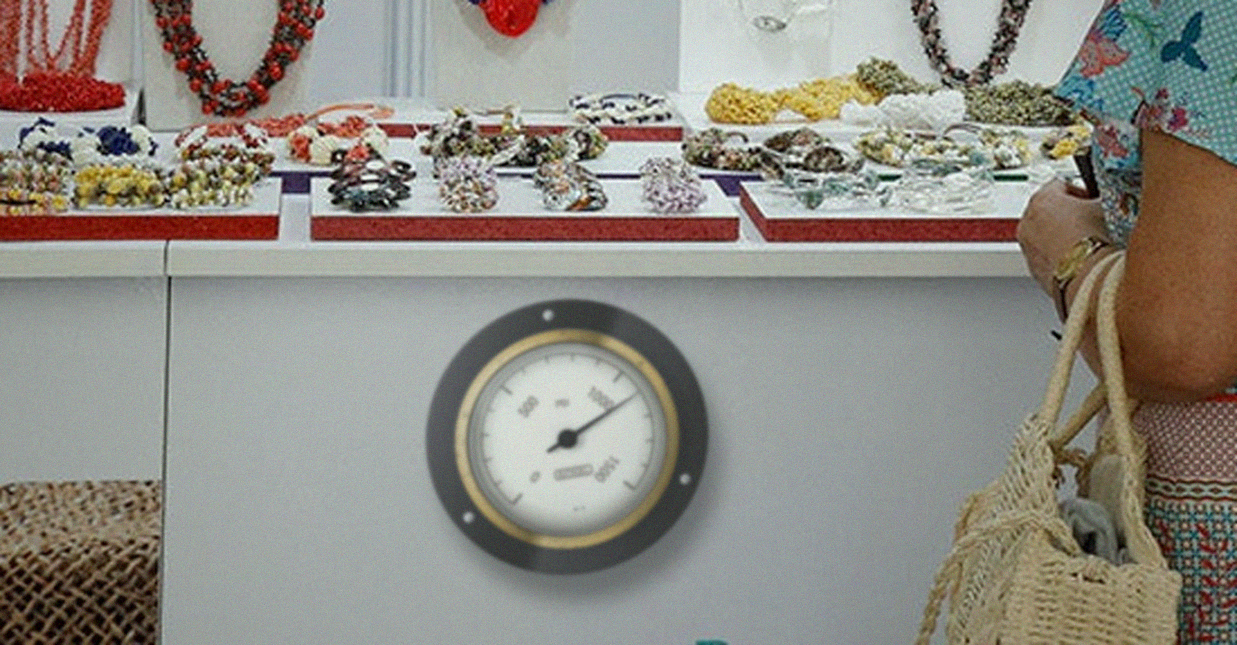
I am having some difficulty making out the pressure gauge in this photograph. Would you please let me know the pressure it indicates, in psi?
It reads 1100 psi
